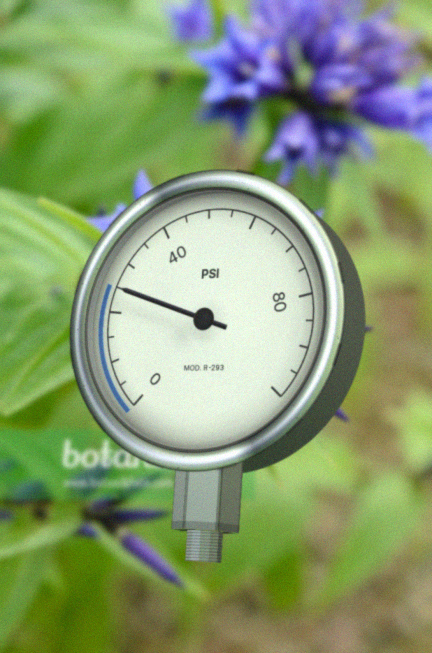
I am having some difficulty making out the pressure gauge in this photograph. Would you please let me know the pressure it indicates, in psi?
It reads 25 psi
